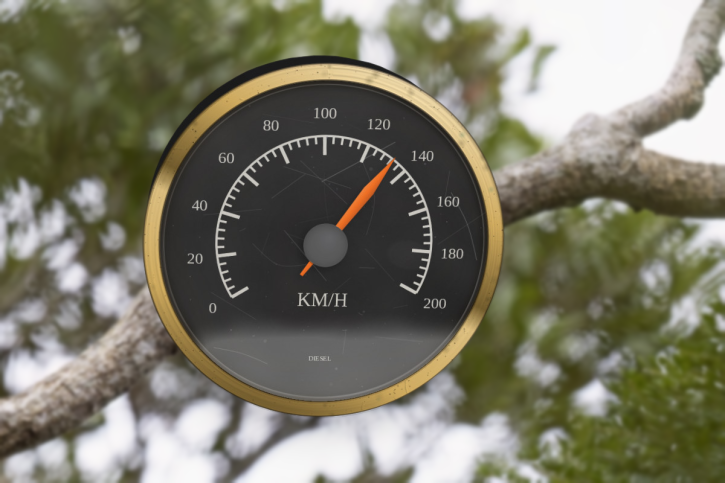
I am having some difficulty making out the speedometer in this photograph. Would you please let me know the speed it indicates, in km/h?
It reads 132 km/h
